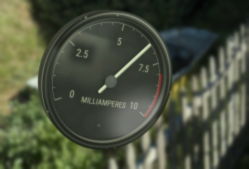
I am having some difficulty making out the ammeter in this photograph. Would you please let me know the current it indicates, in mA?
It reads 6.5 mA
